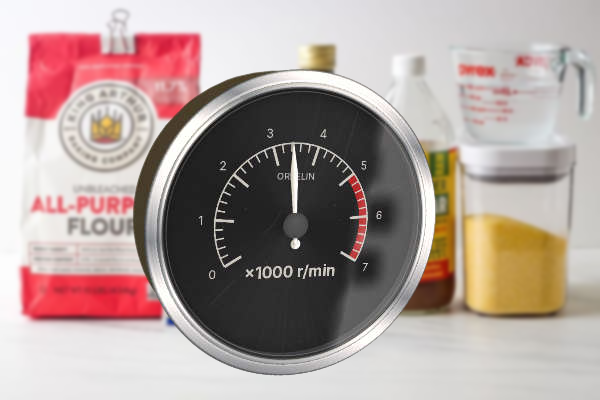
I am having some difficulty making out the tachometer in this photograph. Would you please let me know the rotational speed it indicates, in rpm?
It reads 3400 rpm
